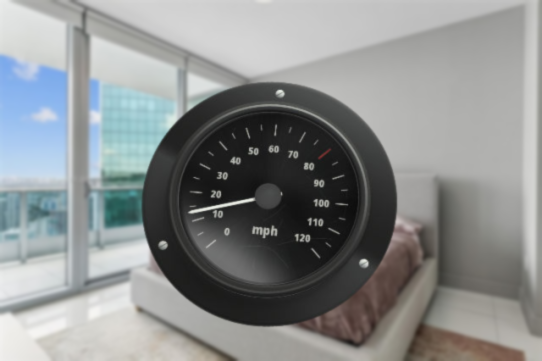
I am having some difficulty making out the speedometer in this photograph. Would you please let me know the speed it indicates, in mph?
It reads 12.5 mph
